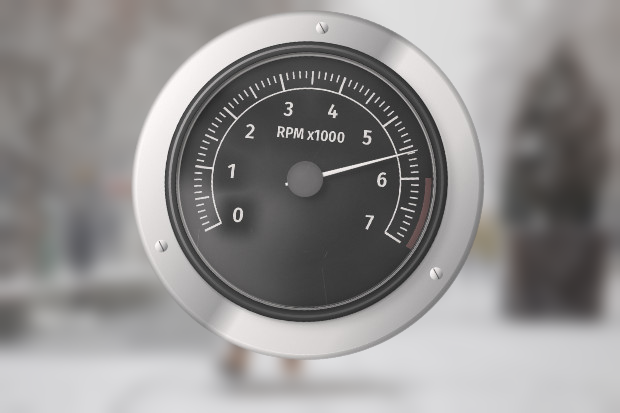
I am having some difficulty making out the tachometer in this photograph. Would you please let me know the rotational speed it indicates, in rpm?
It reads 5600 rpm
